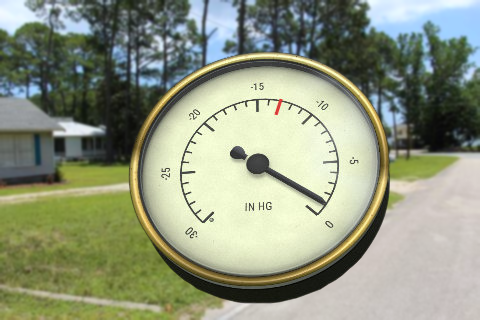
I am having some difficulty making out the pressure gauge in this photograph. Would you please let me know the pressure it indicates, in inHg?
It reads -1 inHg
